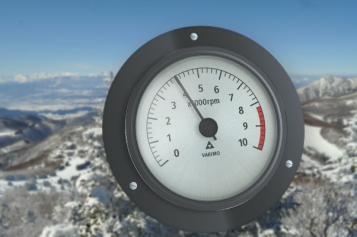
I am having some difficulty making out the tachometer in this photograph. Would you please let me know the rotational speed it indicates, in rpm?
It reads 4000 rpm
